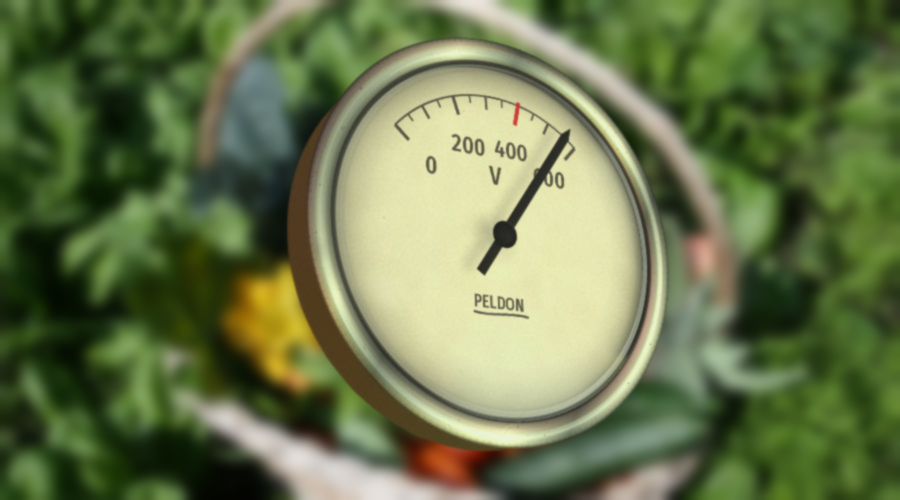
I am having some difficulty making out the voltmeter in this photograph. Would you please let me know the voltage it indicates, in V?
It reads 550 V
